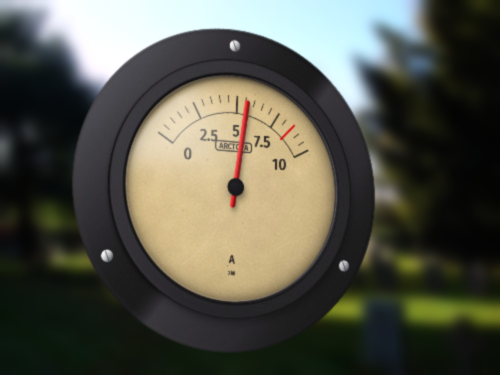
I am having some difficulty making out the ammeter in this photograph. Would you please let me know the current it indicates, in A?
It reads 5.5 A
